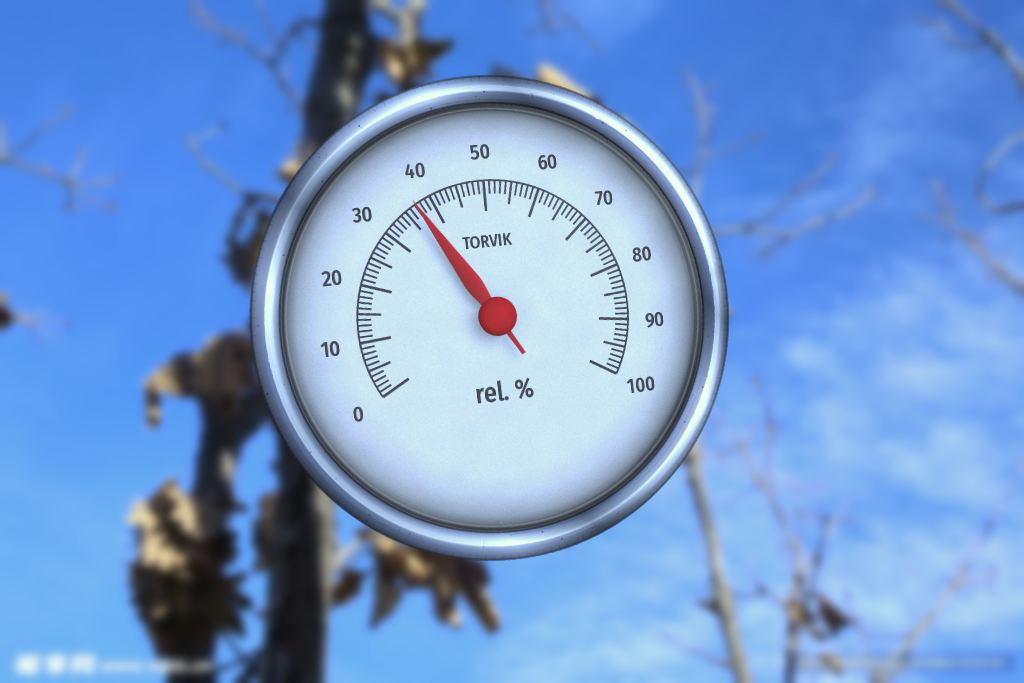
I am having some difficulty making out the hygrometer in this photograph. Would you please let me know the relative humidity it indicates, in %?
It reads 37 %
